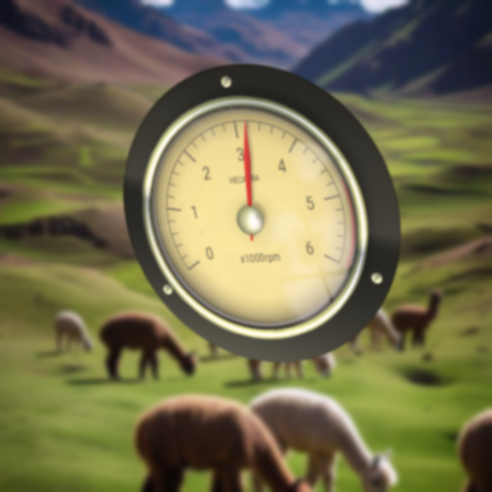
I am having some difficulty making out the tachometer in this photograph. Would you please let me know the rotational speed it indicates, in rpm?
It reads 3200 rpm
